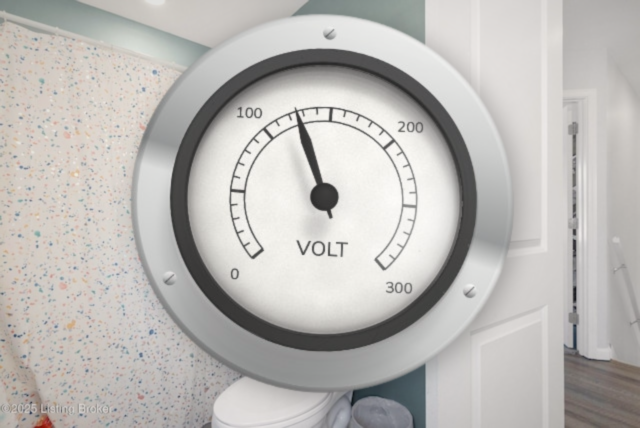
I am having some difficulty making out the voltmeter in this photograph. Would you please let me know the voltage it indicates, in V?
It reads 125 V
